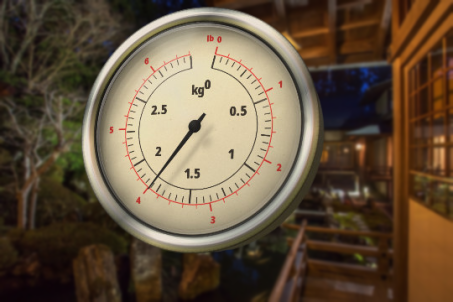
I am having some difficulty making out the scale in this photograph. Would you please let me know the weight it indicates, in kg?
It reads 1.8 kg
